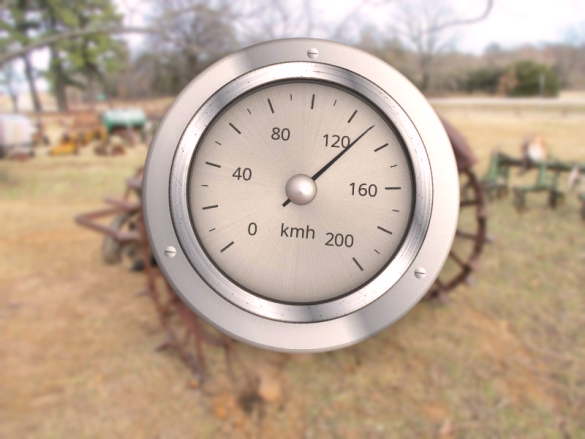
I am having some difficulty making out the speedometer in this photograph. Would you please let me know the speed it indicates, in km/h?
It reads 130 km/h
